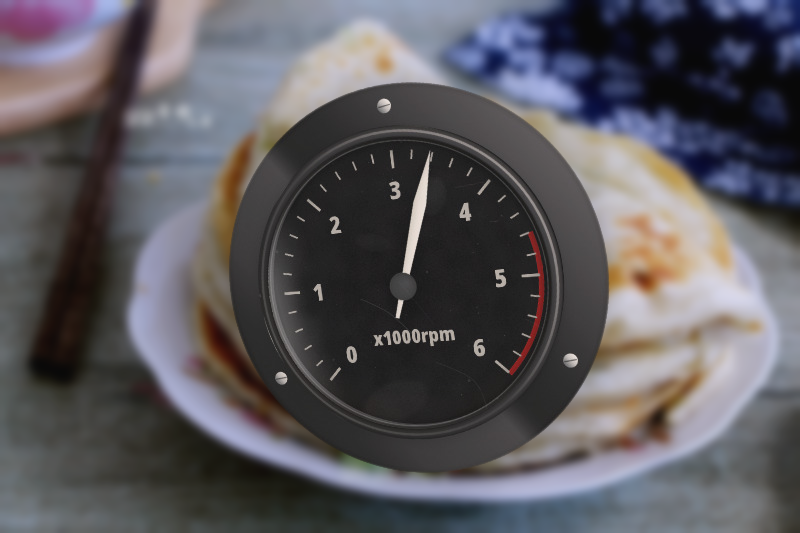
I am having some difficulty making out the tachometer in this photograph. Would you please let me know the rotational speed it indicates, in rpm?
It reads 3400 rpm
